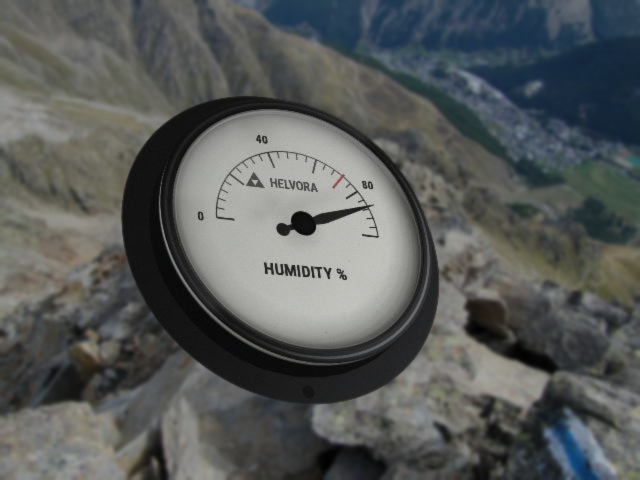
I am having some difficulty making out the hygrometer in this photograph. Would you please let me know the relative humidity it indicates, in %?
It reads 88 %
